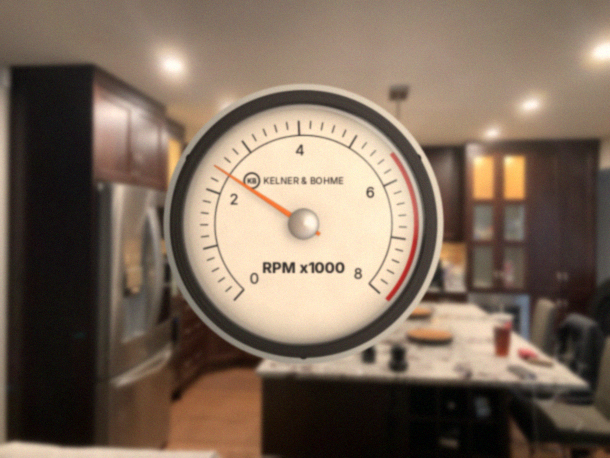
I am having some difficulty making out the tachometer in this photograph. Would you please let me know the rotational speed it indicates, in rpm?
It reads 2400 rpm
